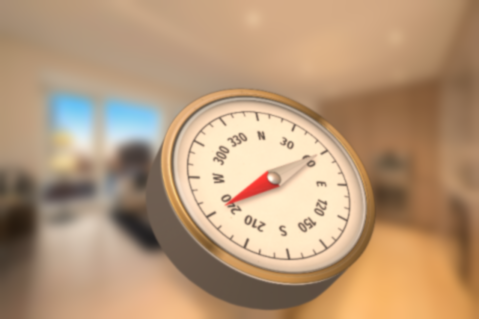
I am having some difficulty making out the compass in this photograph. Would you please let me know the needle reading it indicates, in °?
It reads 240 °
